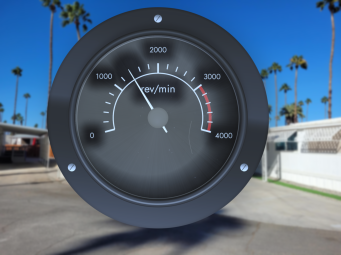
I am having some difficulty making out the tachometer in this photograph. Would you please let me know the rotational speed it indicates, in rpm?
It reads 1400 rpm
